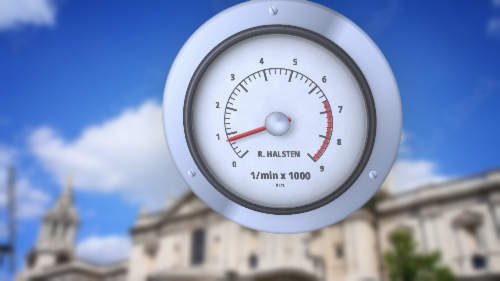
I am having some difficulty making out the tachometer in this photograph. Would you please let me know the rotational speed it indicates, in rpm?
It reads 800 rpm
